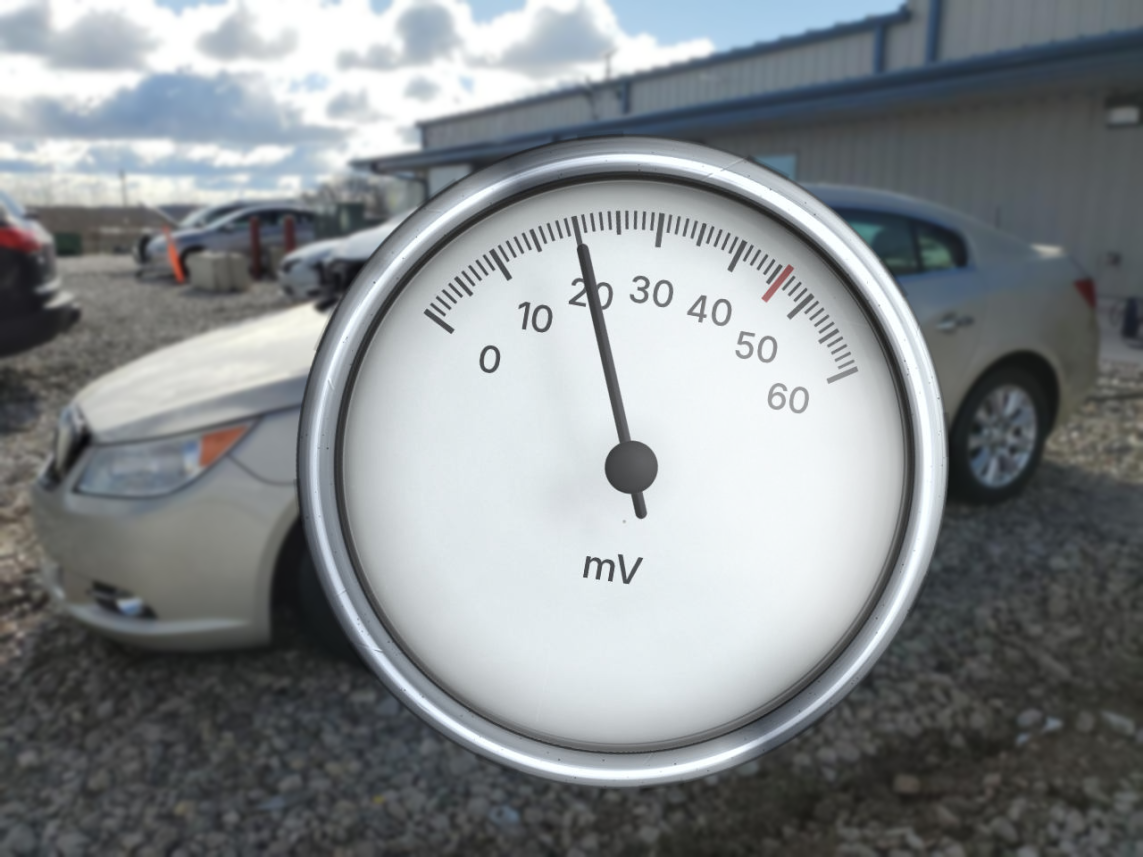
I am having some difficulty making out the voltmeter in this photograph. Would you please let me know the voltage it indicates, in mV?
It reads 20 mV
